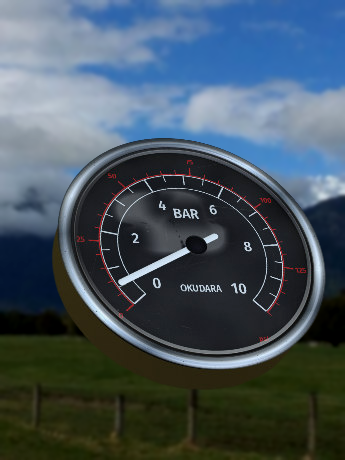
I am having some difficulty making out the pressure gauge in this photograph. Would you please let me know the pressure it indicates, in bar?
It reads 0.5 bar
